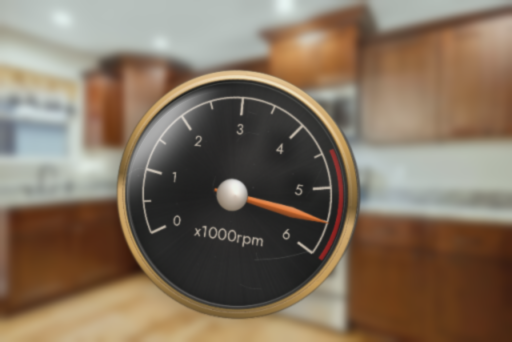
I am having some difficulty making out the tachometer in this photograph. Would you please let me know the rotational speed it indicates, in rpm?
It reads 5500 rpm
